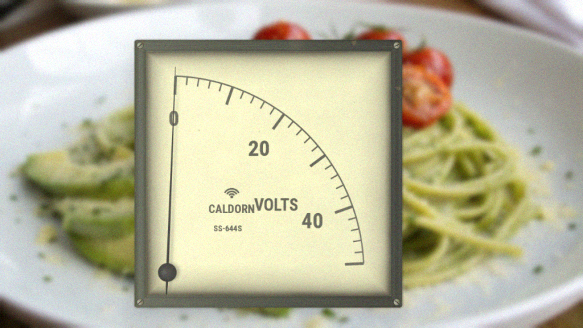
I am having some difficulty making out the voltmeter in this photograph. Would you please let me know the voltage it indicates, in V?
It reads 0 V
